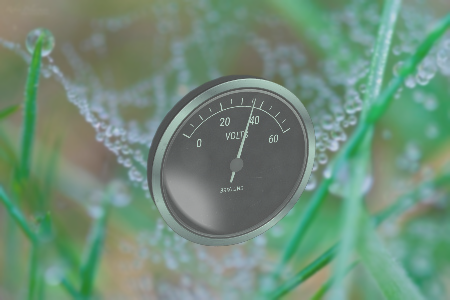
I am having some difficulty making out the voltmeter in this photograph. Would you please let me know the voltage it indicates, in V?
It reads 35 V
